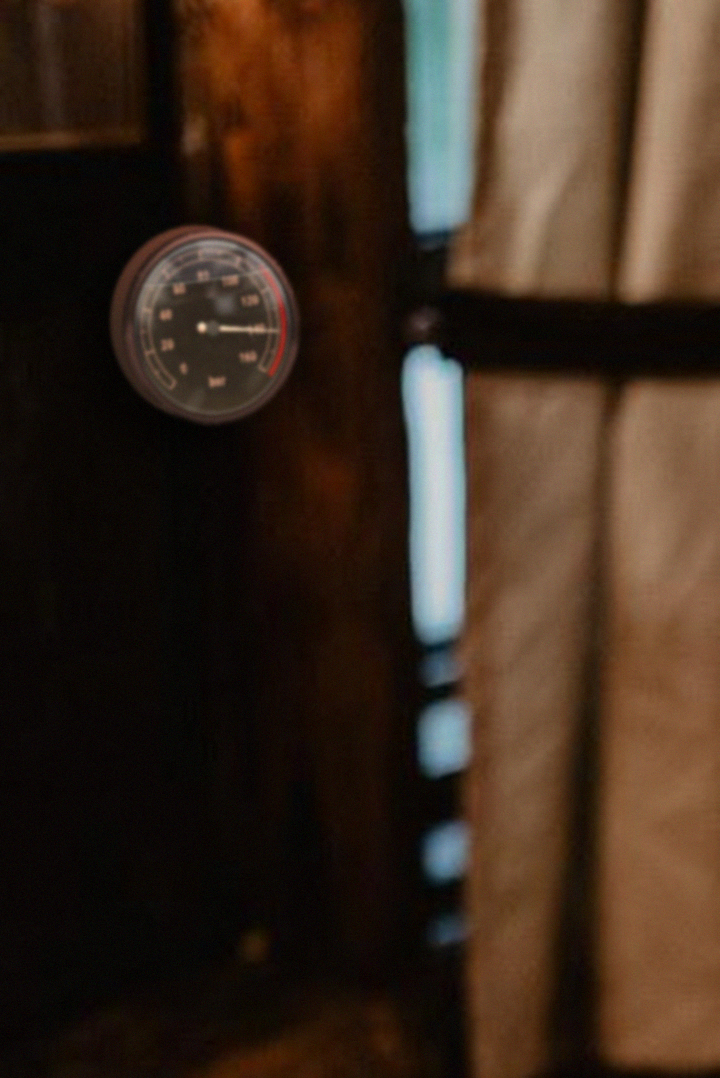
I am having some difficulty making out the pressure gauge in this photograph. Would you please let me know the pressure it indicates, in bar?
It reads 140 bar
